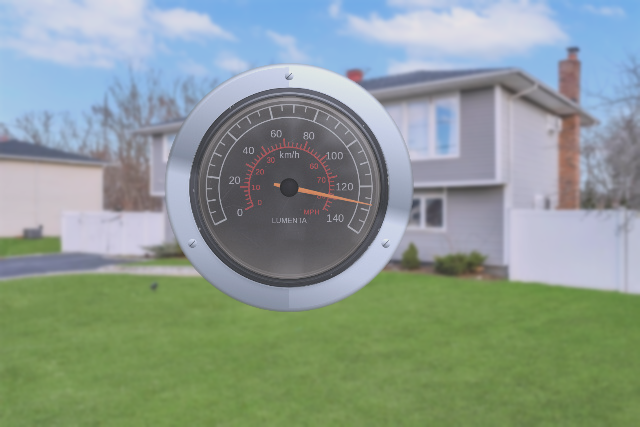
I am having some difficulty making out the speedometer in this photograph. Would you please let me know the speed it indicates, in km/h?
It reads 127.5 km/h
